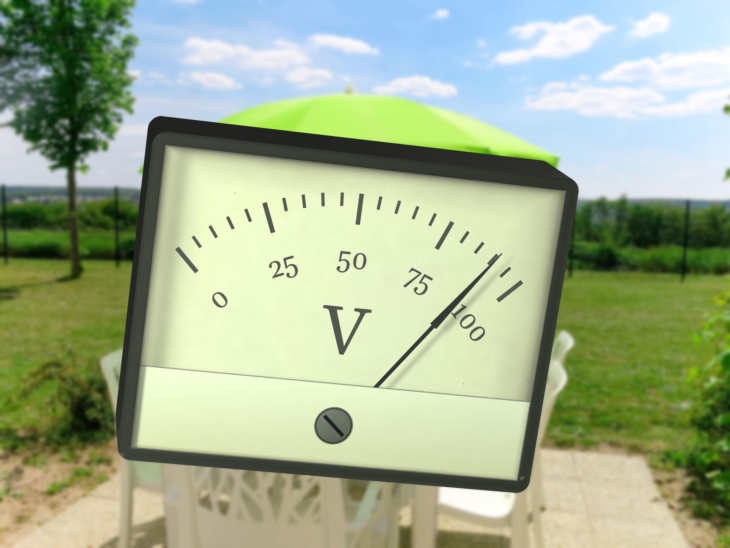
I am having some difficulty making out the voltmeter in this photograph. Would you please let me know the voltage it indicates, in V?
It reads 90 V
